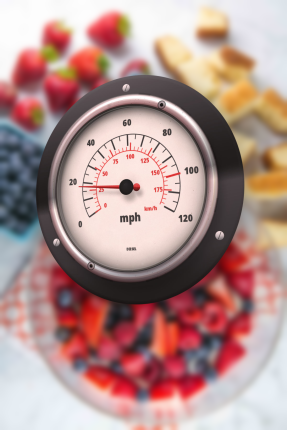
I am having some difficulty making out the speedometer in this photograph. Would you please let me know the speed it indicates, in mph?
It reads 17.5 mph
